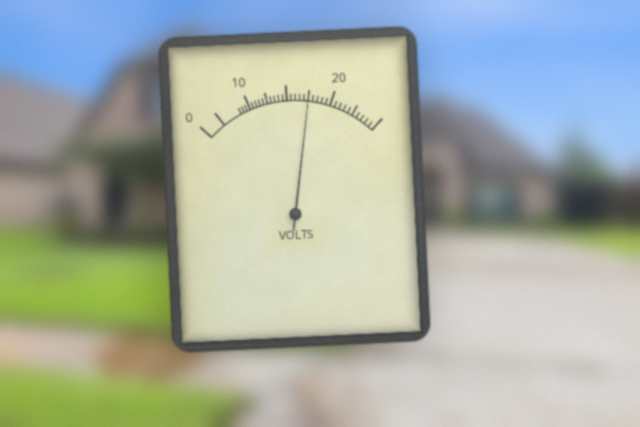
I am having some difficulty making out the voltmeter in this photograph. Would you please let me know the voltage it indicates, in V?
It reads 17.5 V
